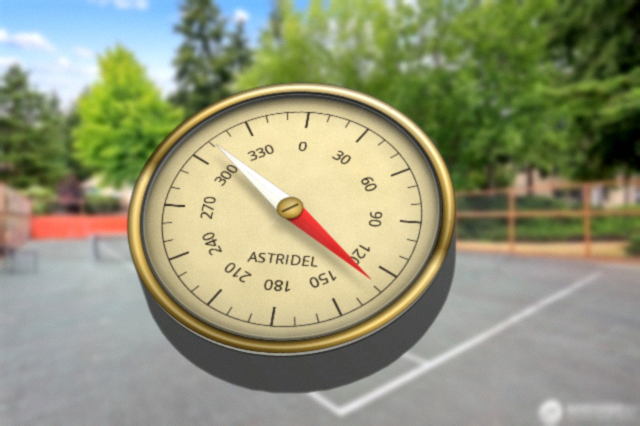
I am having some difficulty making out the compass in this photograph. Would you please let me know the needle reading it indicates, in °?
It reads 130 °
